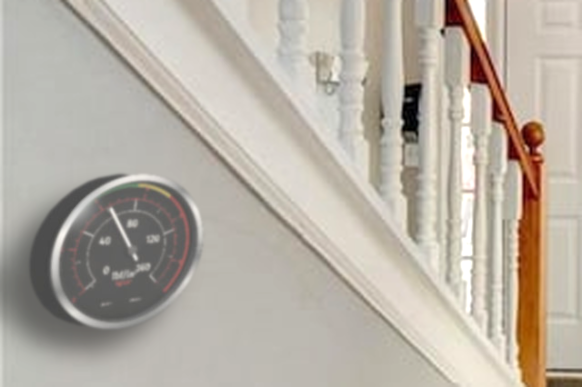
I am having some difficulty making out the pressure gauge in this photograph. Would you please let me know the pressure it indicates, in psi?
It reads 60 psi
